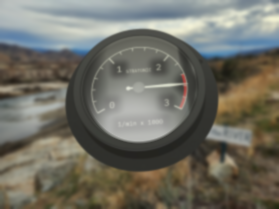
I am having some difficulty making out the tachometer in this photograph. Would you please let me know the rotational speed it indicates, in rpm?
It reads 2600 rpm
